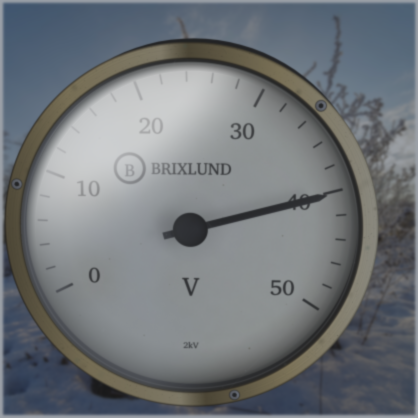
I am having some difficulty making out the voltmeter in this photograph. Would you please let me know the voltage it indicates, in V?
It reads 40 V
